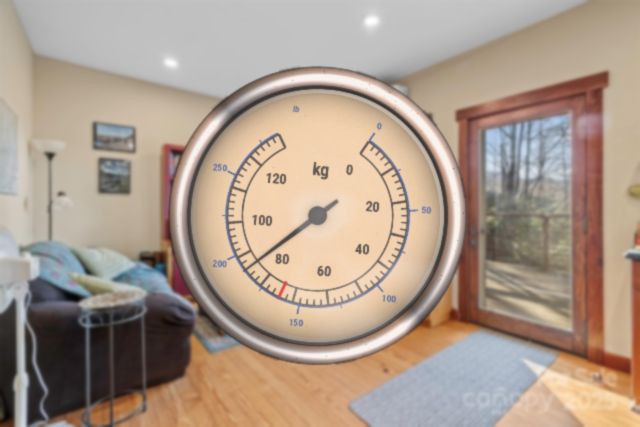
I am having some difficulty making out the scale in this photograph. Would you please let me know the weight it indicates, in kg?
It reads 86 kg
